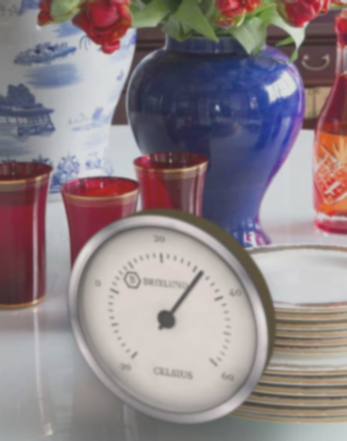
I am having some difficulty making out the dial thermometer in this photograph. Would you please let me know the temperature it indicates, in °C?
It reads 32 °C
